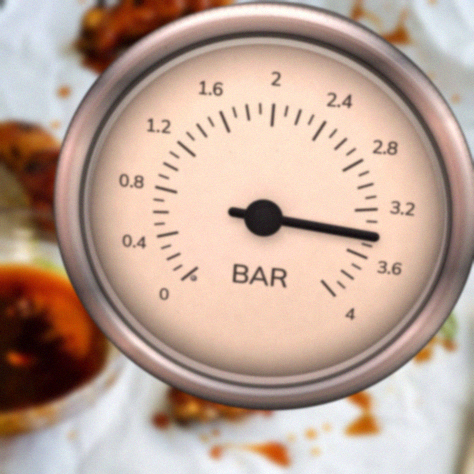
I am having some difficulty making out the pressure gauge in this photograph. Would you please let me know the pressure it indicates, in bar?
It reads 3.4 bar
